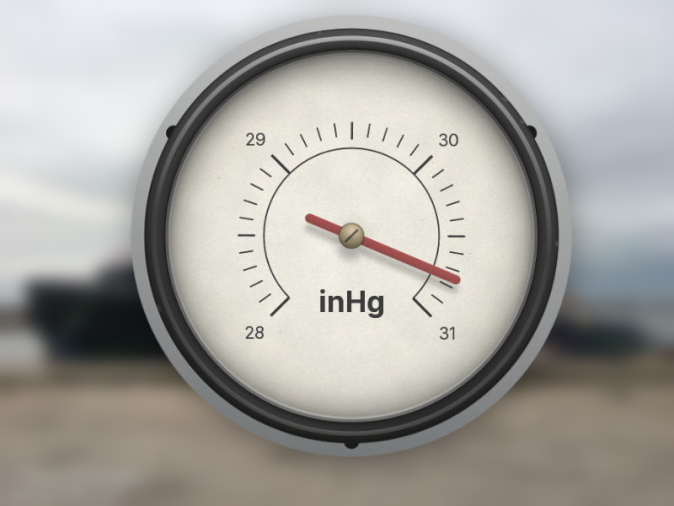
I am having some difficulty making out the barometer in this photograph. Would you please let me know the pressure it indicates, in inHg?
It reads 30.75 inHg
